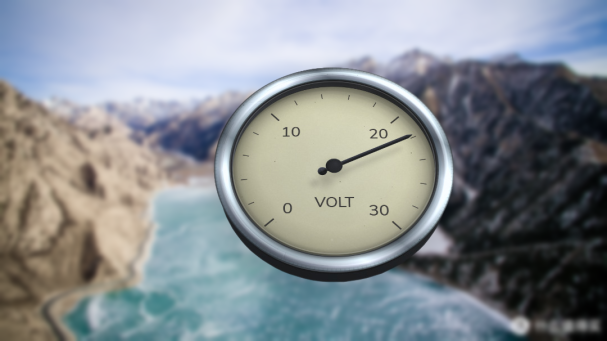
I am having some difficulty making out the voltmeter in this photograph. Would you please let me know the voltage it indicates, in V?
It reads 22 V
